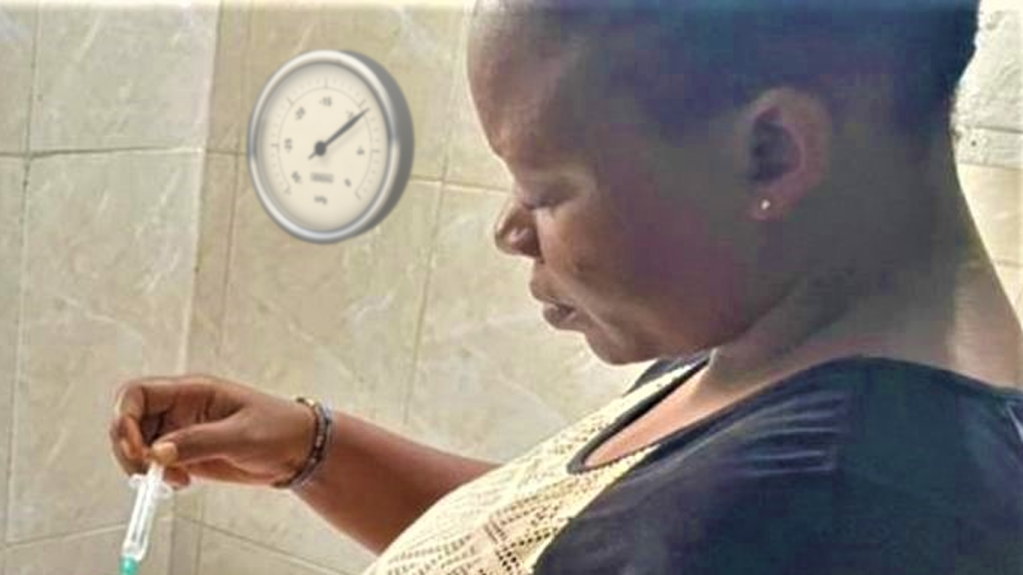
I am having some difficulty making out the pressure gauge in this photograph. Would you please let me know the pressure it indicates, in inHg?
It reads -9 inHg
